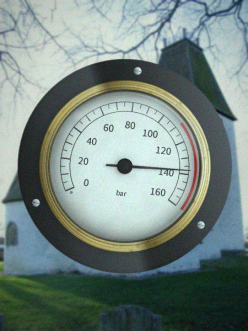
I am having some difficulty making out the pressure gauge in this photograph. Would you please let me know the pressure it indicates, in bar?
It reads 137.5 bar
